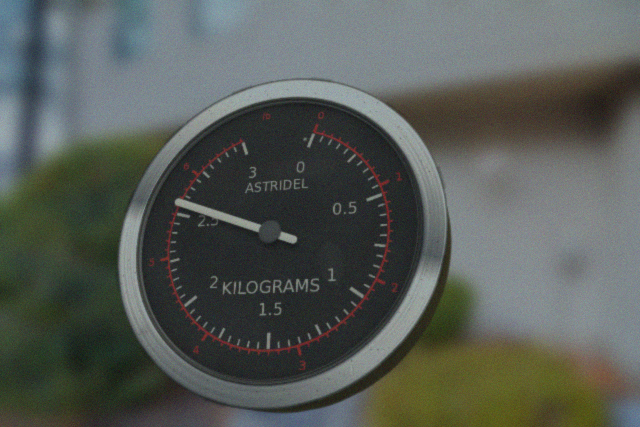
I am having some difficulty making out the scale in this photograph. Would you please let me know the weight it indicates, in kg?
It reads 2.55 kg
